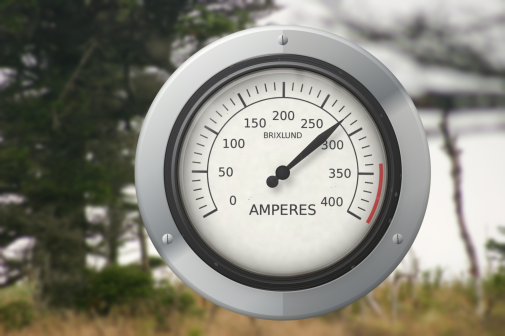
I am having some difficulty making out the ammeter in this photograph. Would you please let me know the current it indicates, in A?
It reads 280 A
